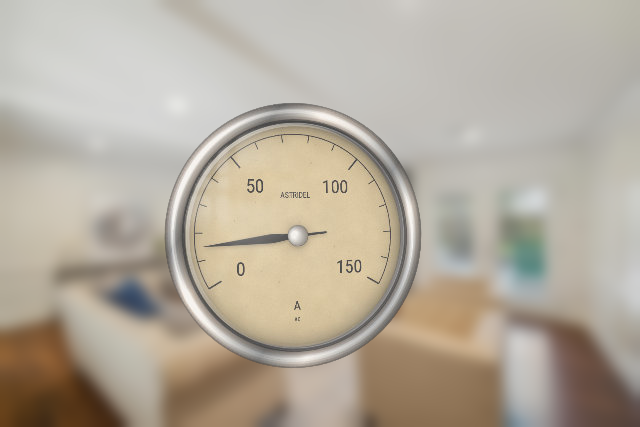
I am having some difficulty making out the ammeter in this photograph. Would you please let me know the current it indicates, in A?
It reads 15 A
